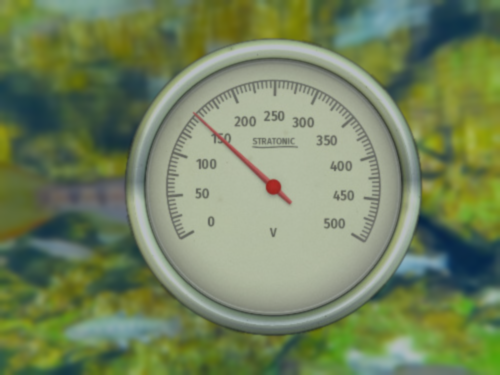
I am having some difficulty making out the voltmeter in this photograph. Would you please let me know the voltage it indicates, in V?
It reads 150 V
